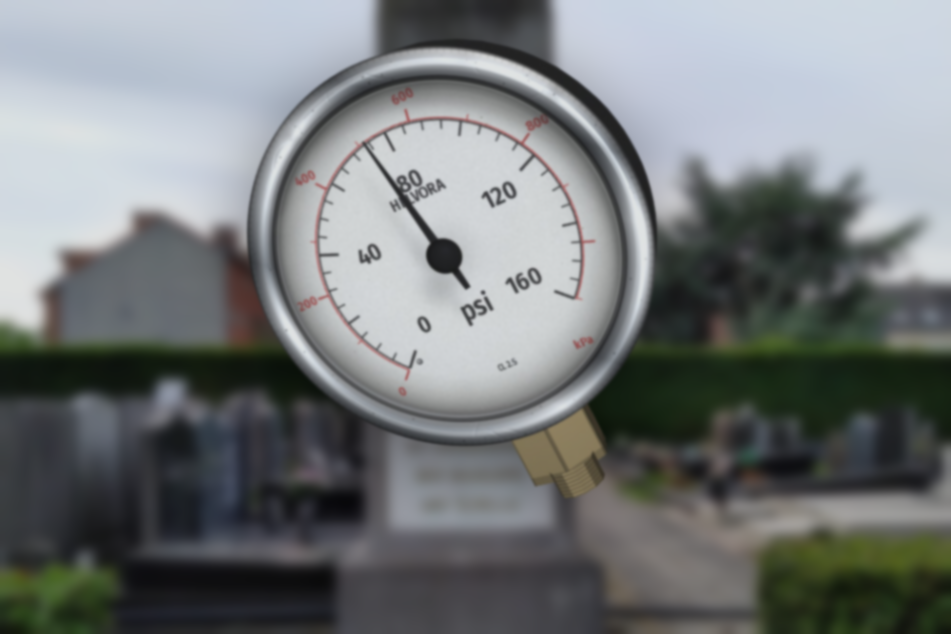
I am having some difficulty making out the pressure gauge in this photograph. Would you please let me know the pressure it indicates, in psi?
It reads 75 psi
